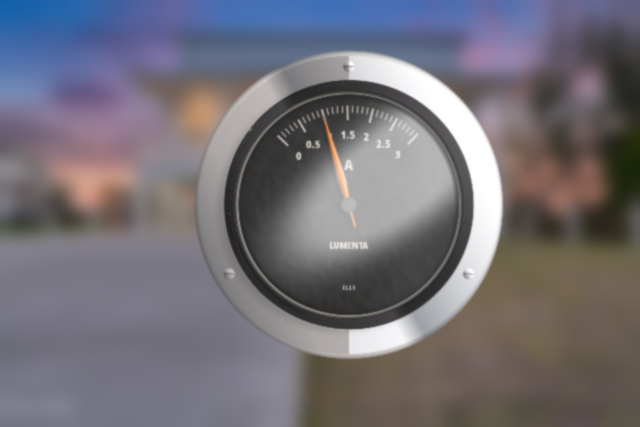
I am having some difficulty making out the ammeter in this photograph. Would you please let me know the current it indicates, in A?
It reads 1 A
